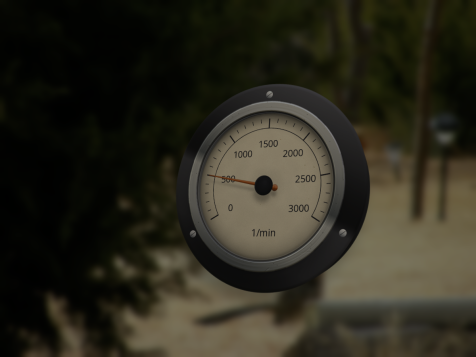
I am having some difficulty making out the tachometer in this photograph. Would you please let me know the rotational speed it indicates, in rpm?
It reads 500 rpm
